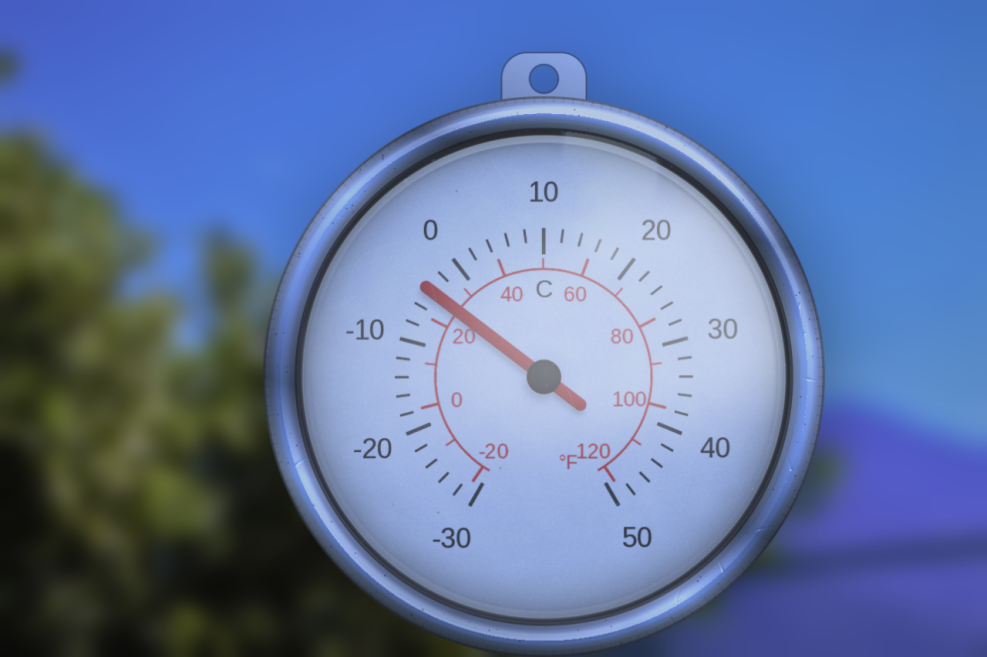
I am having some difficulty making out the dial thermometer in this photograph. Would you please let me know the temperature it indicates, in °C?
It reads -4 °C
